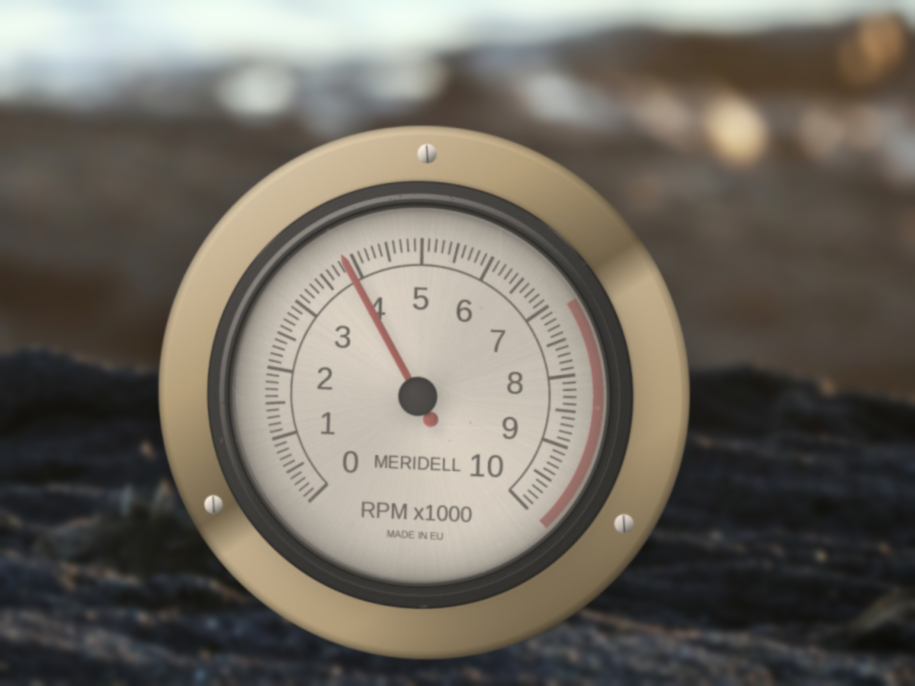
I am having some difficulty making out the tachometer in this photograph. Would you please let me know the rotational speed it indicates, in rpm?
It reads 3900 rpm
